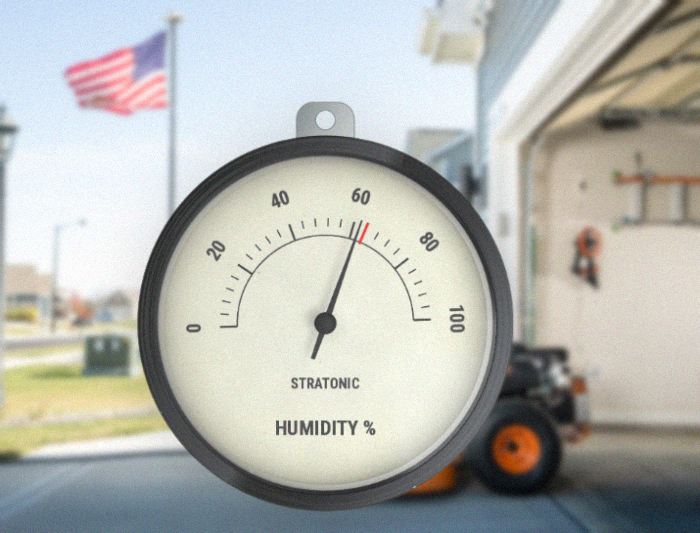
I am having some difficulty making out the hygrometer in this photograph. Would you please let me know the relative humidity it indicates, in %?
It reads 62 %
